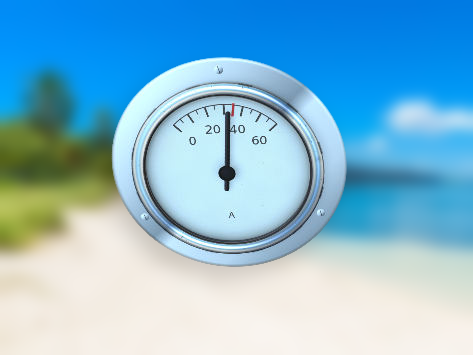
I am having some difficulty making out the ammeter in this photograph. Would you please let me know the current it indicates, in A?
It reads 32.5 A
